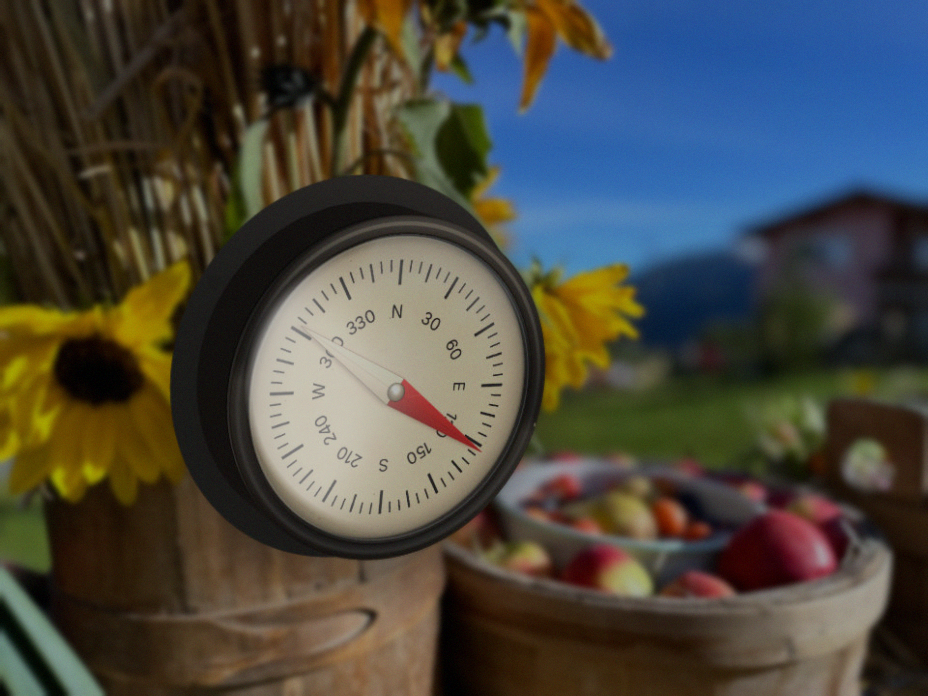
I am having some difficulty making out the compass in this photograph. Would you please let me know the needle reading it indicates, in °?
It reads 122.5 °
